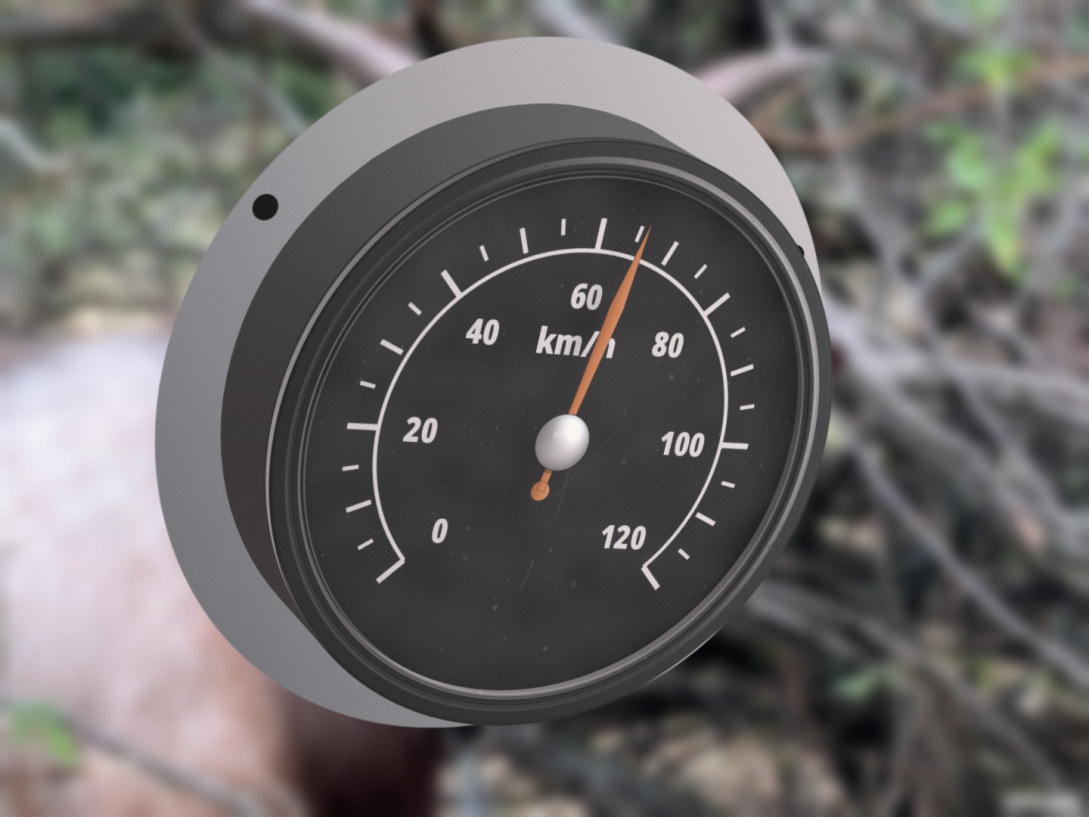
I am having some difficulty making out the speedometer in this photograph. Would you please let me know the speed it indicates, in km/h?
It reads 65 km/h
